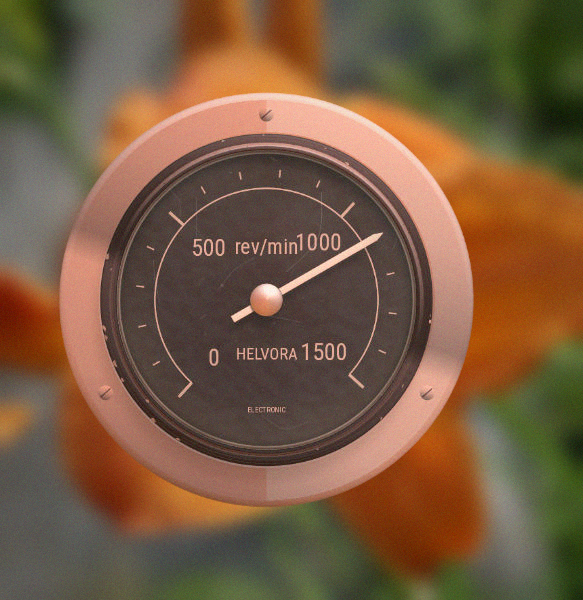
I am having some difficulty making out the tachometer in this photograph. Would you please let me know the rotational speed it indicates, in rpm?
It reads 1100 rpm
